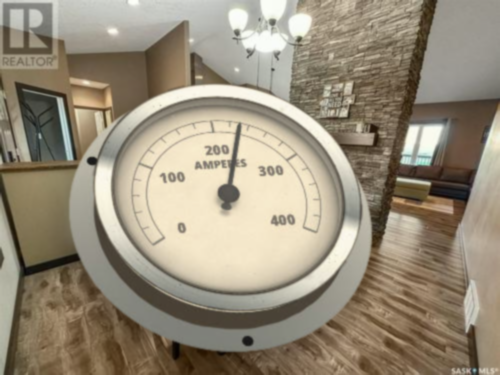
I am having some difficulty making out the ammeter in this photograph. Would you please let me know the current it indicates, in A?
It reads 230 A
